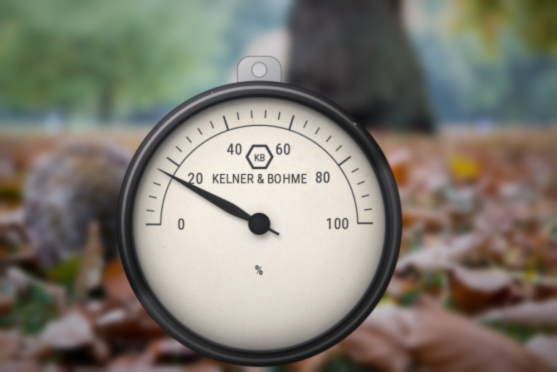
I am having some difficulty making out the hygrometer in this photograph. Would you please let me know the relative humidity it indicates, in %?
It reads 16 %
